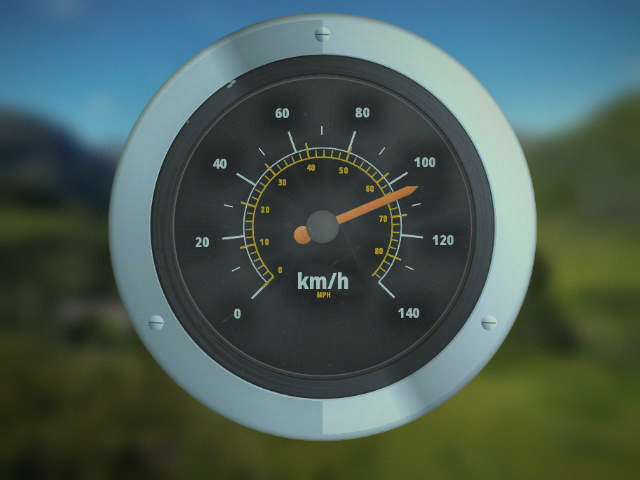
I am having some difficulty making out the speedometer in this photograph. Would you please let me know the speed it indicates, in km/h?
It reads 105 km/h
